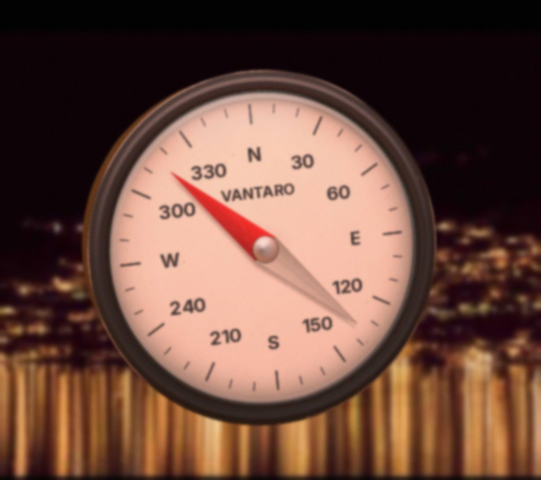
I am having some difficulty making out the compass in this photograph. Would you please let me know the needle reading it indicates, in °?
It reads 315 °
